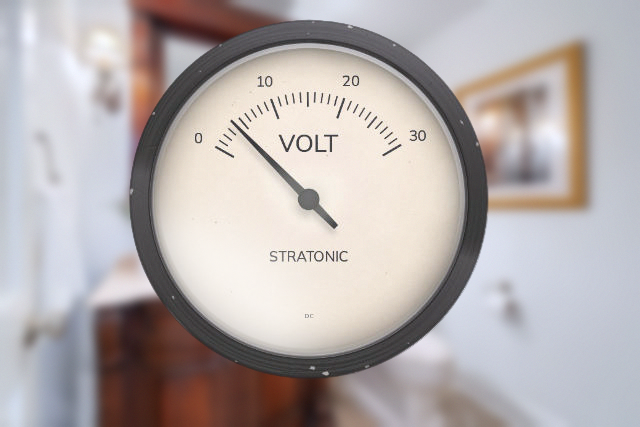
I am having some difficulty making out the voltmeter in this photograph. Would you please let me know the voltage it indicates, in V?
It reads 4 V
